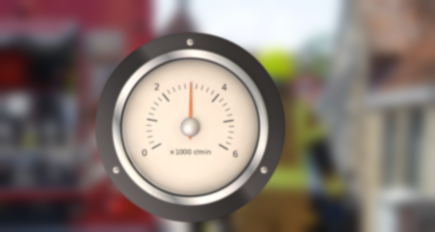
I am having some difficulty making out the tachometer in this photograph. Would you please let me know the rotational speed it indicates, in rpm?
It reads 3000 rpm
